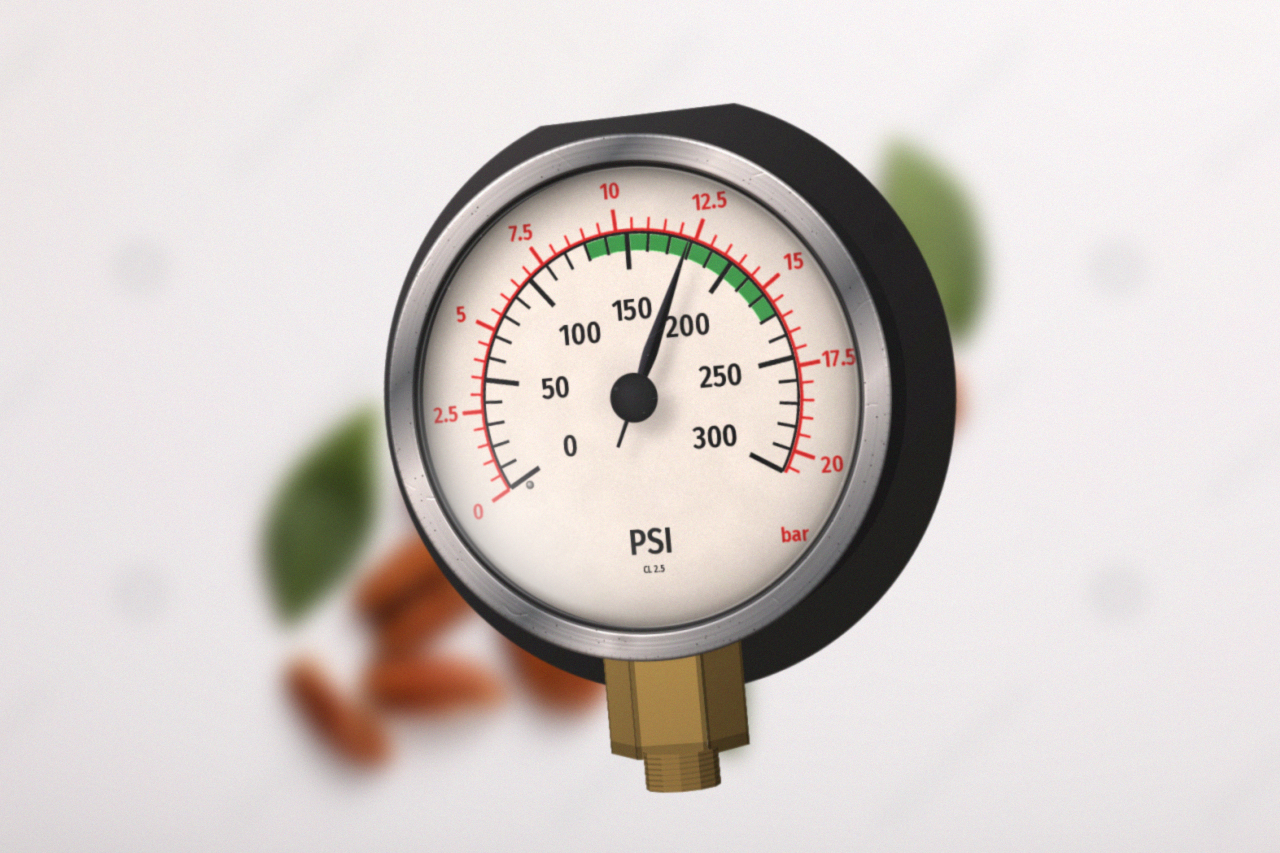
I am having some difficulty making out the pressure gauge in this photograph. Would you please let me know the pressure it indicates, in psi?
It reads 180 psi
